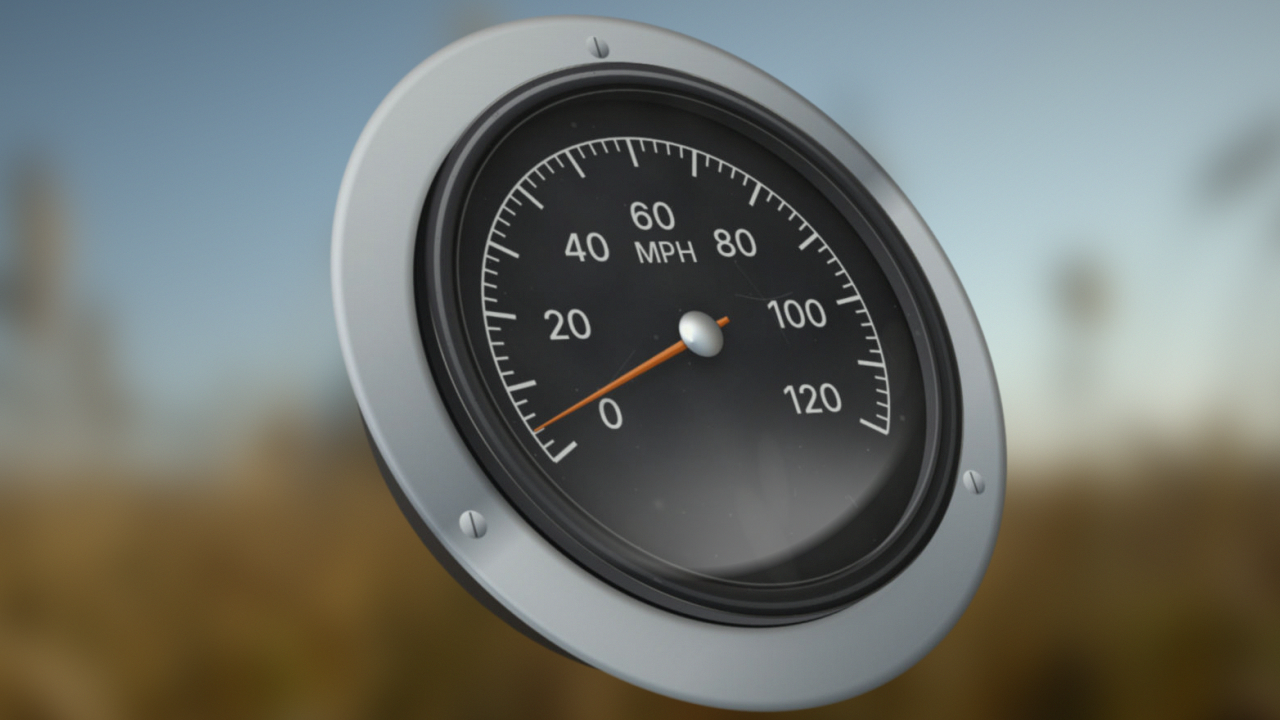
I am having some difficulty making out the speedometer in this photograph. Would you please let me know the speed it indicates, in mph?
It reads 4 mph
